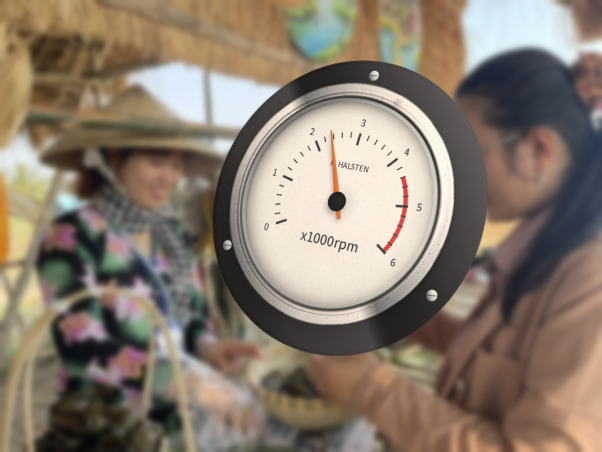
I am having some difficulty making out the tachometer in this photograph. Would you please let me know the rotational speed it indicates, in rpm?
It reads 2400 rpm
